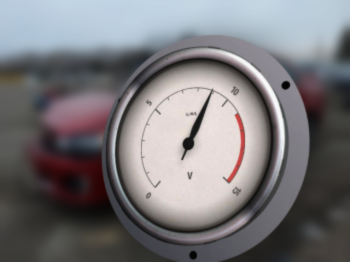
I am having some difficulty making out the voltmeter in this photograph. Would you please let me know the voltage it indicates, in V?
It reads 9 V
